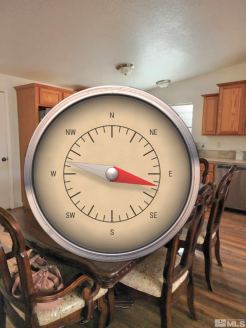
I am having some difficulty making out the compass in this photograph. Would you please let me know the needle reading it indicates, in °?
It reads 105 °
